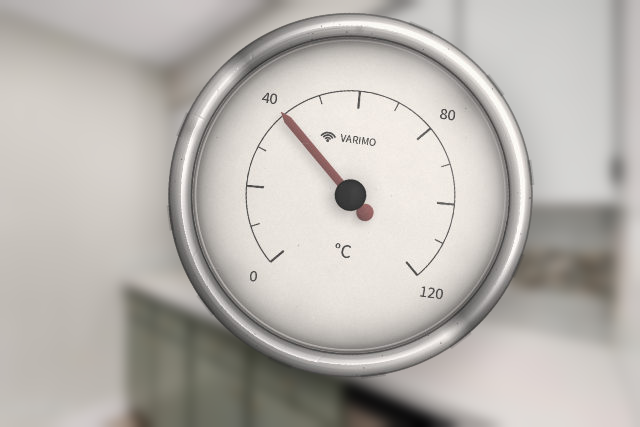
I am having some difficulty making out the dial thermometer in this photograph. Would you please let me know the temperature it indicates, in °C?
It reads 40 °C
